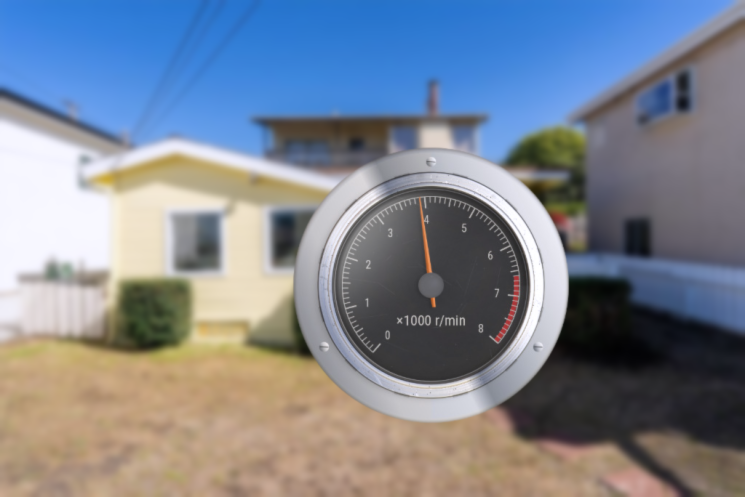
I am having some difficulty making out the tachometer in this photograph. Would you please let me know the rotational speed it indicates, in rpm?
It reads 3900 rpm
